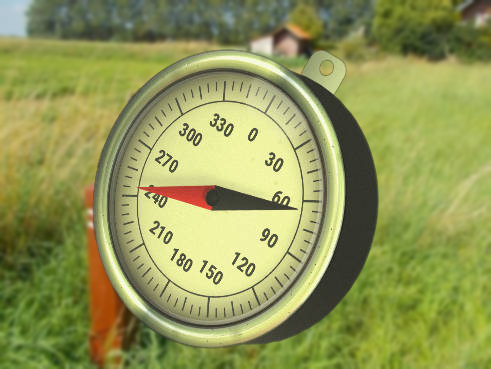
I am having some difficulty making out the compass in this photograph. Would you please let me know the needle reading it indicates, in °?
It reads 245 °
